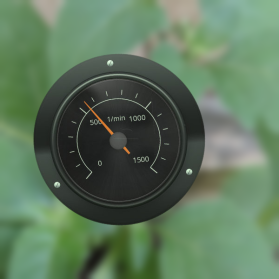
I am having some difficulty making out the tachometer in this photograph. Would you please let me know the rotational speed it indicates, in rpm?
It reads 550 rpm
